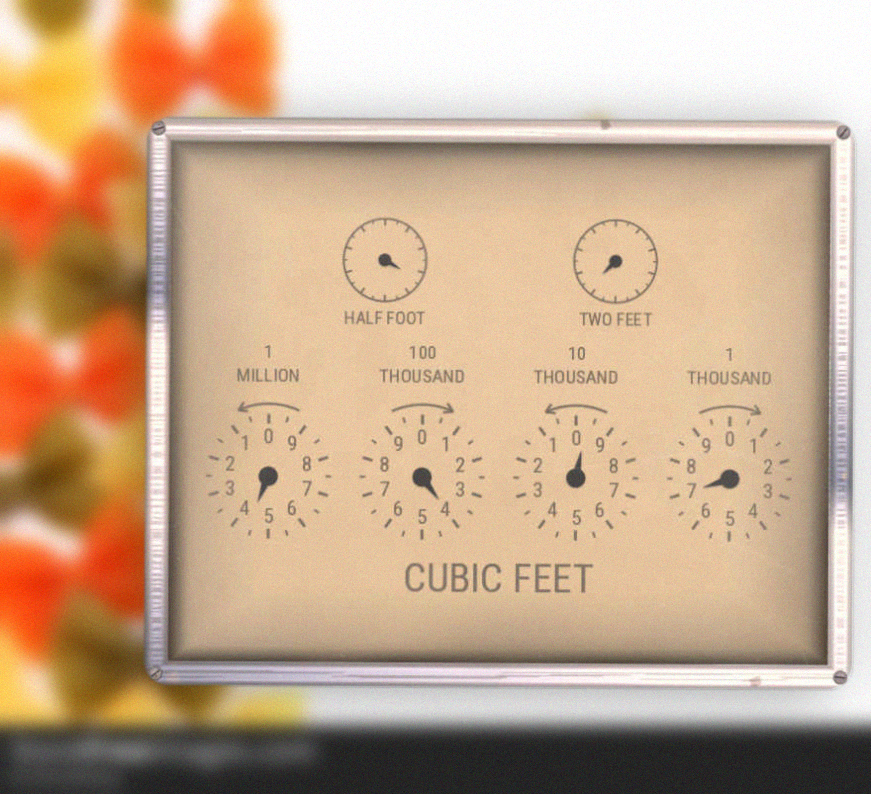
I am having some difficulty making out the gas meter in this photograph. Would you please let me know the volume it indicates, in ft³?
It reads 439700 ft³
